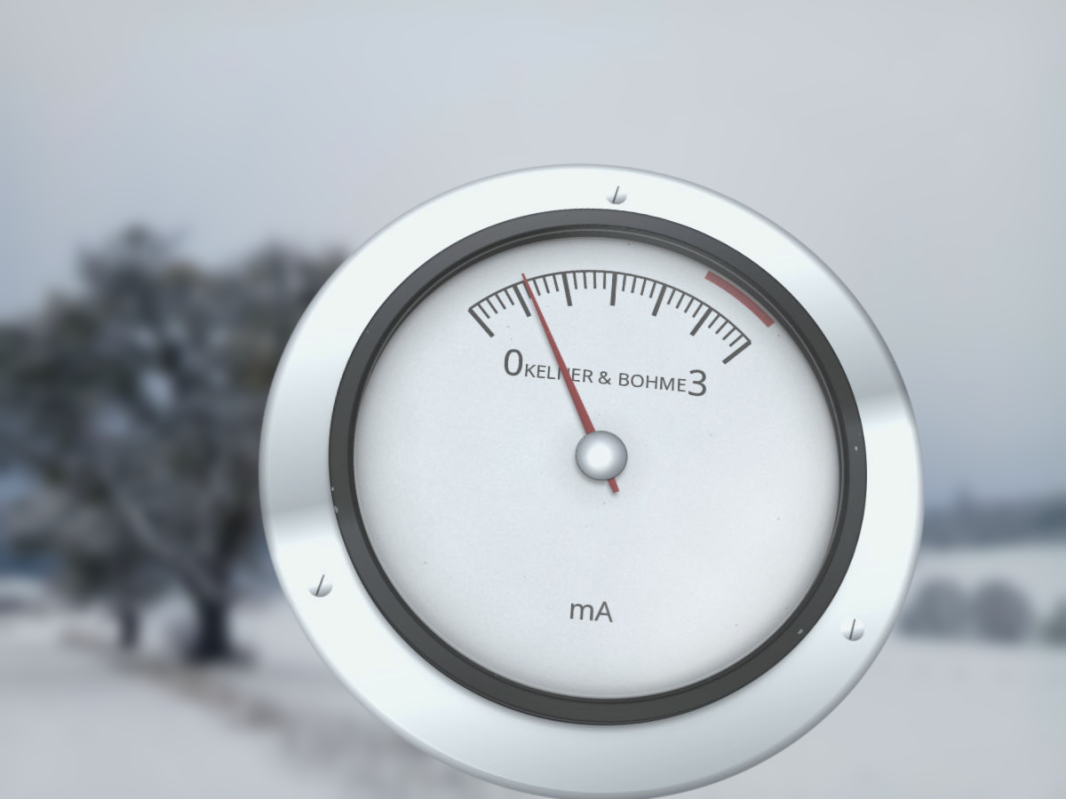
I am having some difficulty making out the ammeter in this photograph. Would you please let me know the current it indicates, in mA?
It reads 0.6 mA
